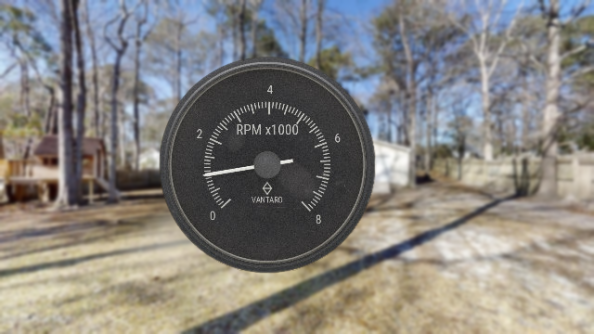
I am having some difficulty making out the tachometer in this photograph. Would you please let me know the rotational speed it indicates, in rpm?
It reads 1000 rpm
